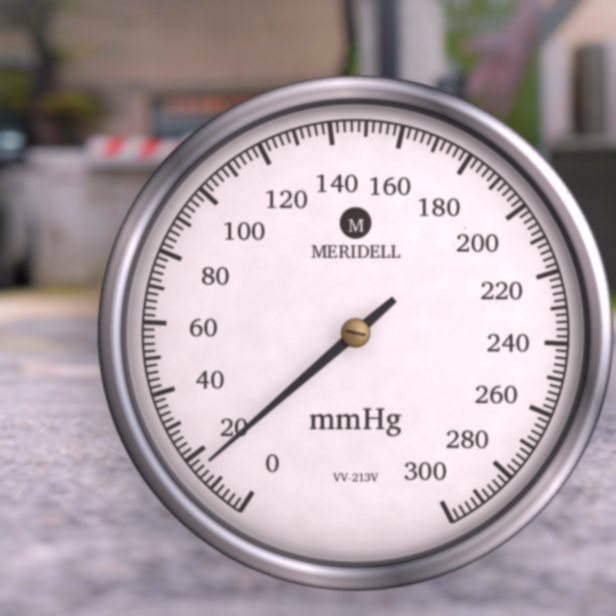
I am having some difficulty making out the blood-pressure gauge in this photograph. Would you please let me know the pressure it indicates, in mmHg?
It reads 16 mmHg
